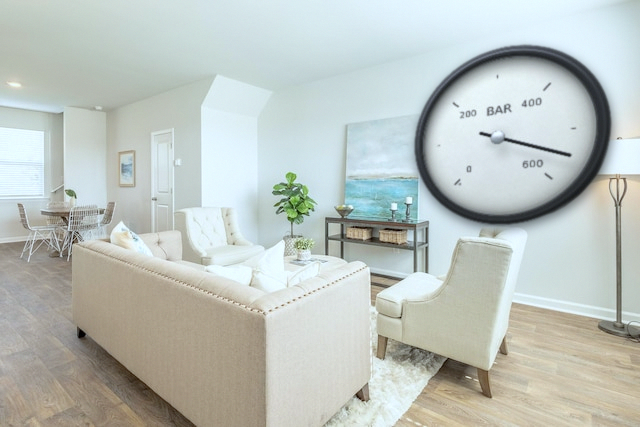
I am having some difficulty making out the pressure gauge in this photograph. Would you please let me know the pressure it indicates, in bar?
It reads 550 bar
